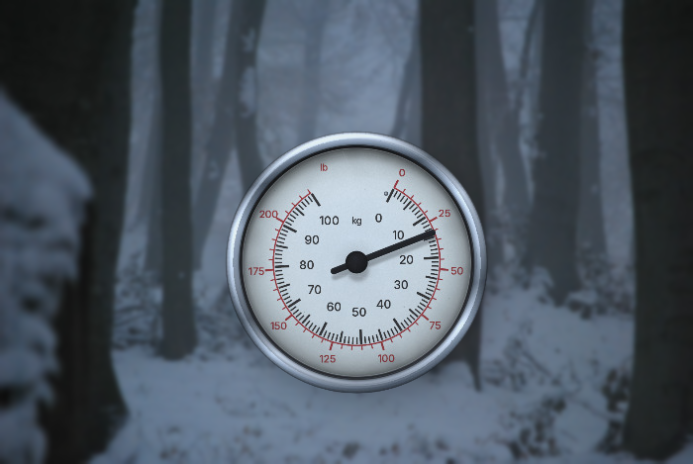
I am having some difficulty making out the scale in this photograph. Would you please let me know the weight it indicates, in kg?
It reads 14 kg
